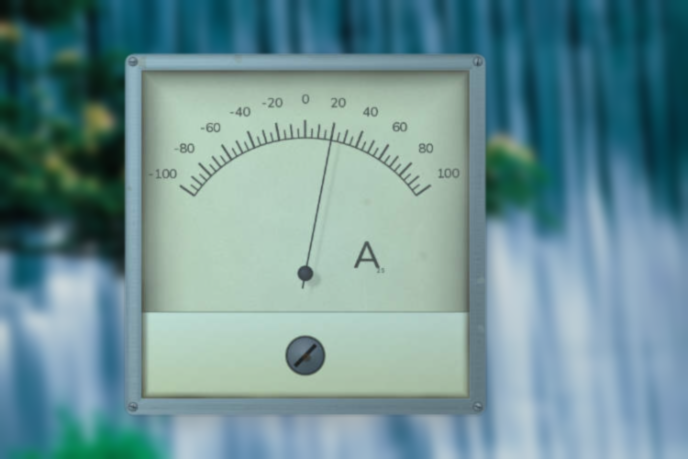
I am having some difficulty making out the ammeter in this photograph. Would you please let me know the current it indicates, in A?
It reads 20 A
